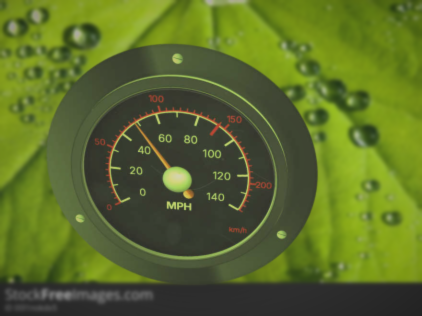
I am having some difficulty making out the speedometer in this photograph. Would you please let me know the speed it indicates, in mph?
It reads 50 mph
